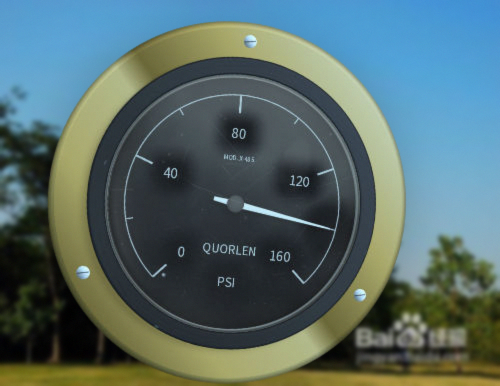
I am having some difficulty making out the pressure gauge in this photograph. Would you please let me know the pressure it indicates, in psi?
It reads 140 psi
